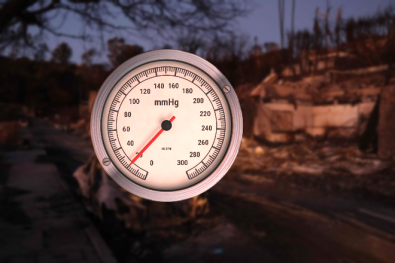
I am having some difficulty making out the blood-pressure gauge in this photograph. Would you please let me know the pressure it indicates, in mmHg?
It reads 20 mmHg
